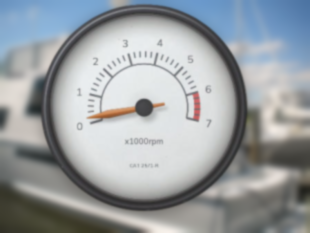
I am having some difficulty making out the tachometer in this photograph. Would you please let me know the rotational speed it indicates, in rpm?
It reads 200 rpm
